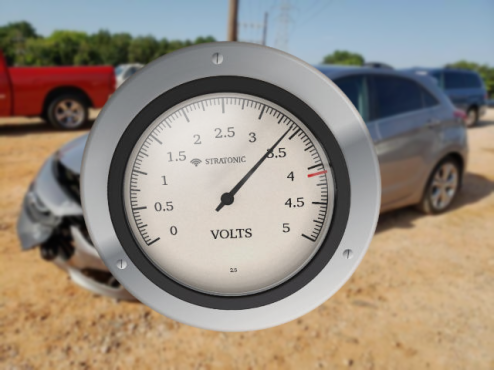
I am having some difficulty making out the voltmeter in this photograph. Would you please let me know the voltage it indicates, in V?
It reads 3.4 V
